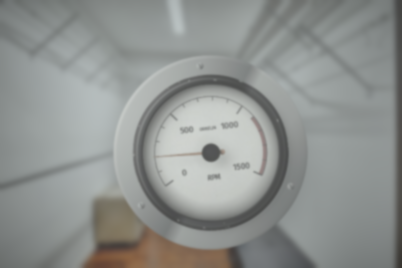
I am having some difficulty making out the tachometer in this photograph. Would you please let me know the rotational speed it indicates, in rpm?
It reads 200 rpm
